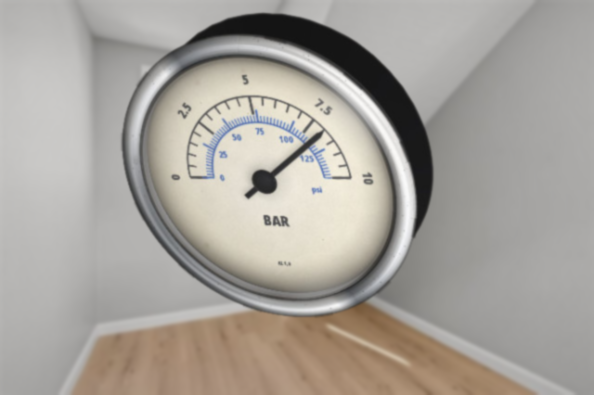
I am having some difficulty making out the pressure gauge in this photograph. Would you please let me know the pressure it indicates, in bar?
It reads 8 bar
